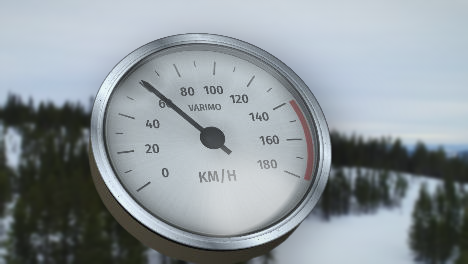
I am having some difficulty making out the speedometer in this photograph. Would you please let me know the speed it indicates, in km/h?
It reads 60 km/h
